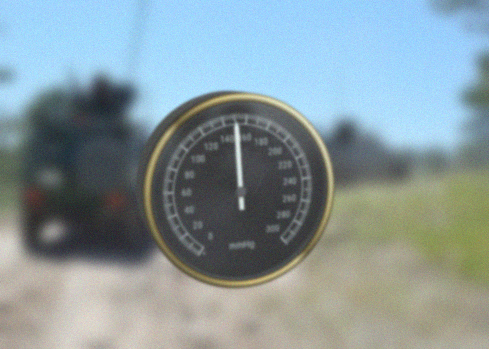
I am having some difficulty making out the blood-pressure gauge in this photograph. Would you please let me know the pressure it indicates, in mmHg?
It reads 150 mmHg
